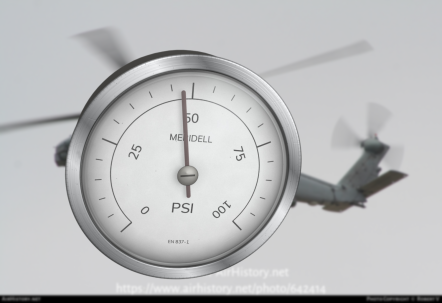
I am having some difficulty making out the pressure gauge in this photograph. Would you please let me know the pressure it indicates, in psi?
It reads 47.5 psi
